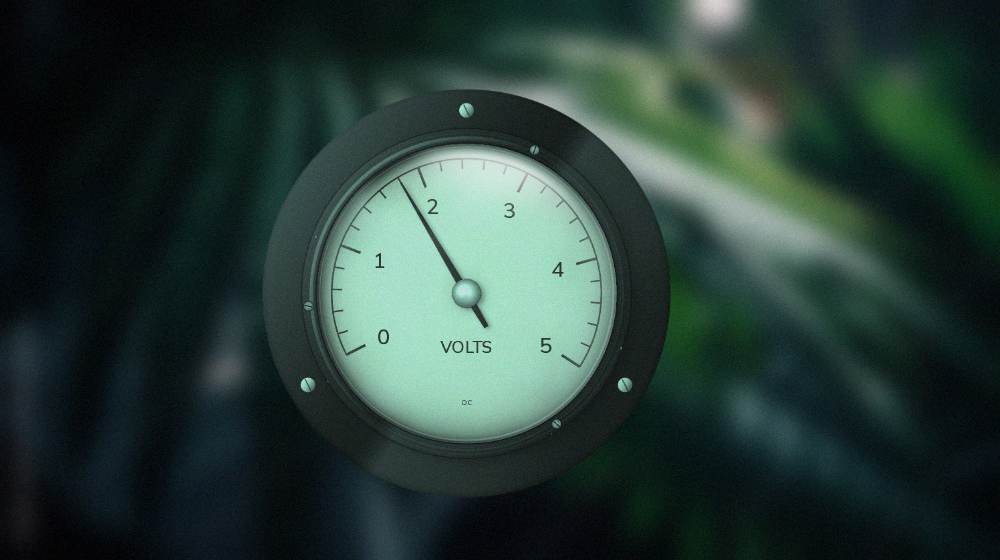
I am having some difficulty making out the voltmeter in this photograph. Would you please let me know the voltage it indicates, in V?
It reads 1.8 V
